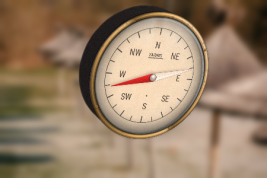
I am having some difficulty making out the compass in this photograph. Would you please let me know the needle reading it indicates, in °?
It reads 255 °
